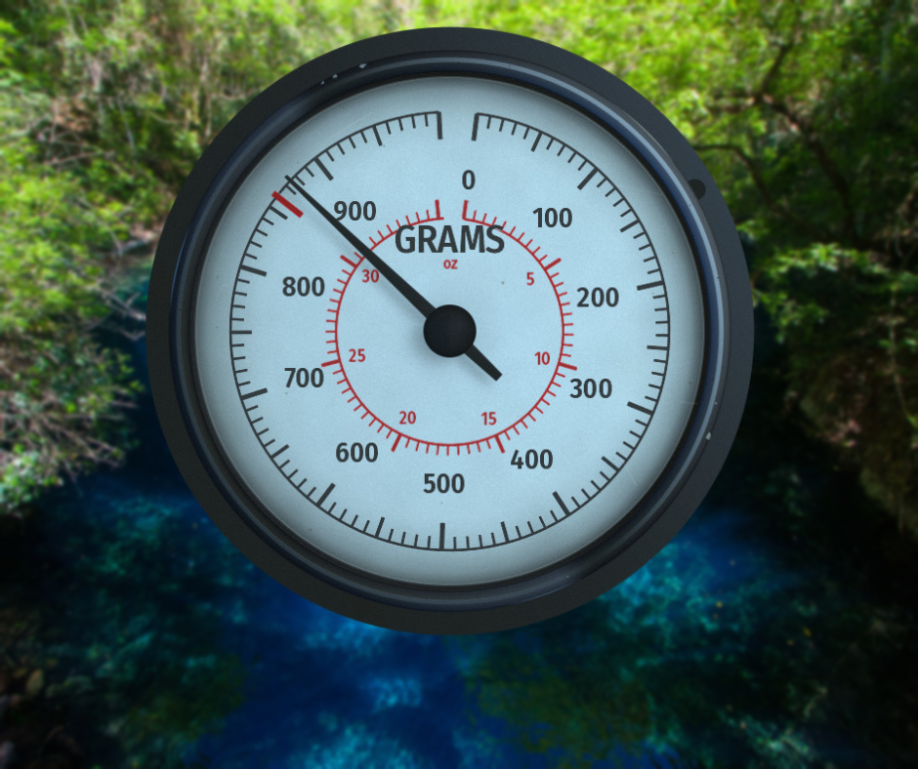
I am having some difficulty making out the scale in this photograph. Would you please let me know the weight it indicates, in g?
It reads 875 g
